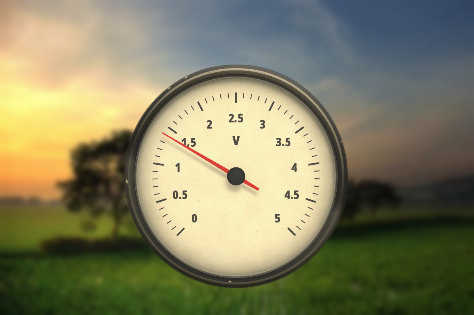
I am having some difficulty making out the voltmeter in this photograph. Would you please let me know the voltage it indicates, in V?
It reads 1.4 V
